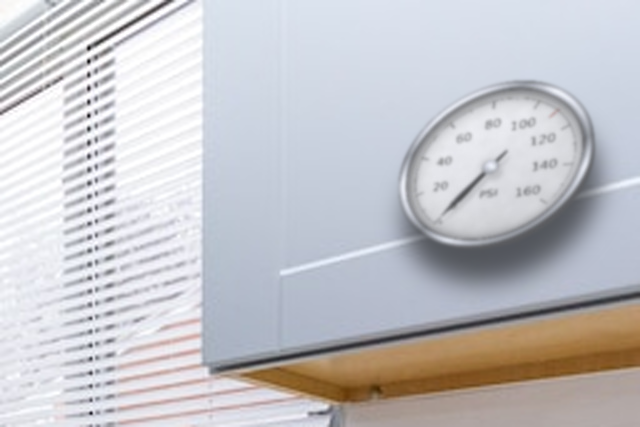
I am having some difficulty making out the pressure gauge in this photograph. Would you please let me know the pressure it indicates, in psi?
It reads 0 psi
